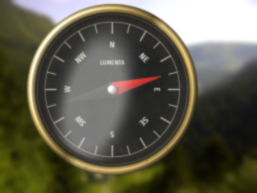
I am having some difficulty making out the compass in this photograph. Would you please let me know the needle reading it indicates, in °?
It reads 75 °
